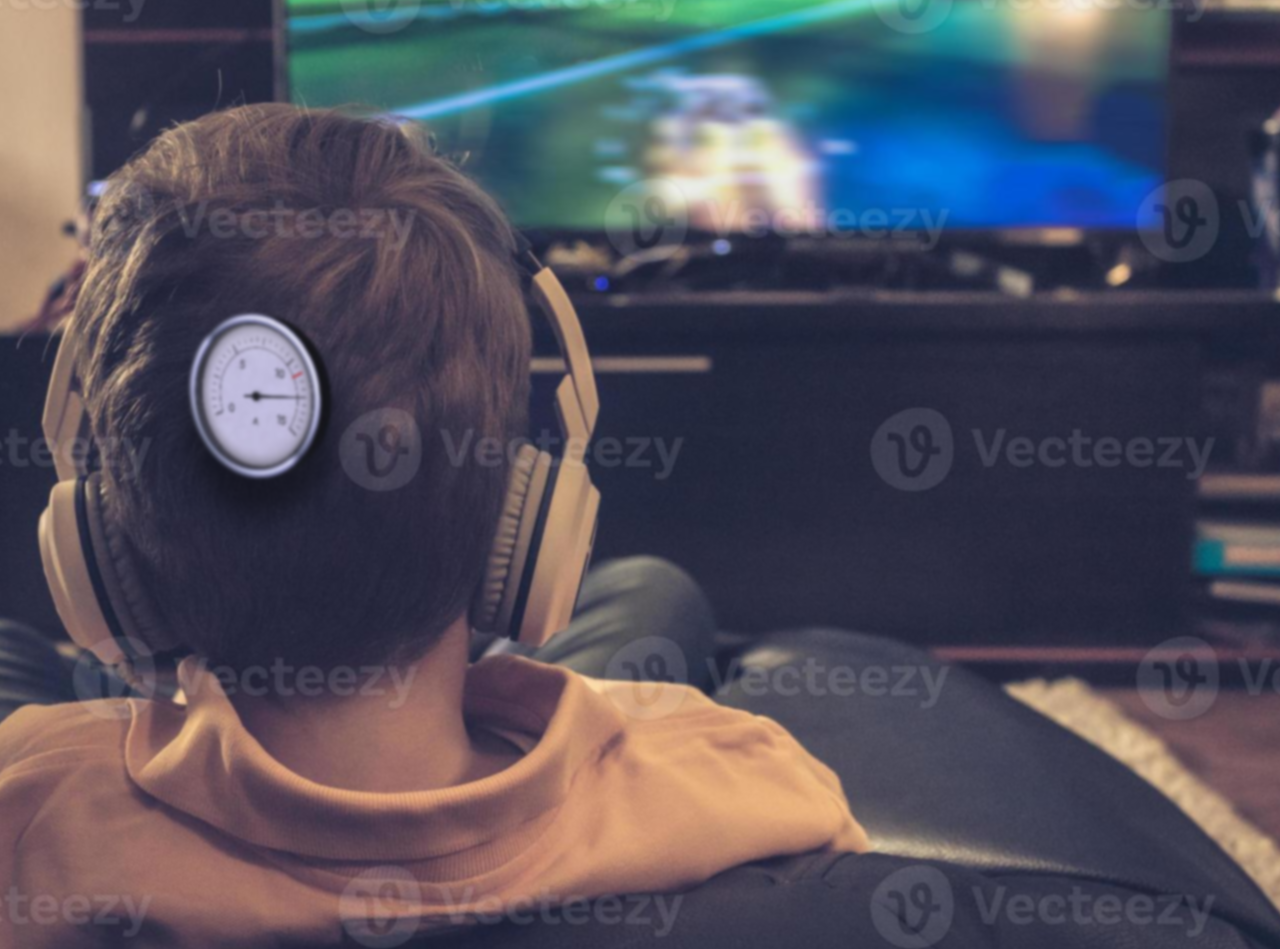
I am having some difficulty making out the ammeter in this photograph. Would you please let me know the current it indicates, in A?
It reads 12.5 A
